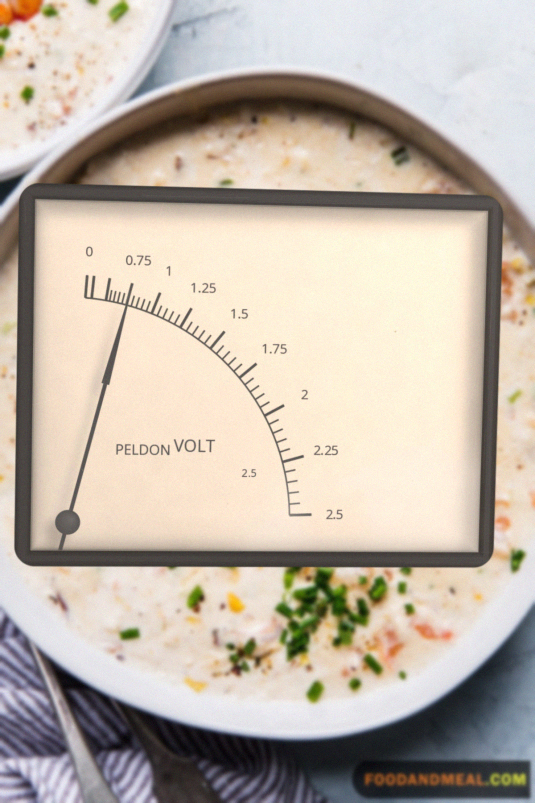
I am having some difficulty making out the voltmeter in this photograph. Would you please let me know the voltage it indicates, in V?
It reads 0.75 V
